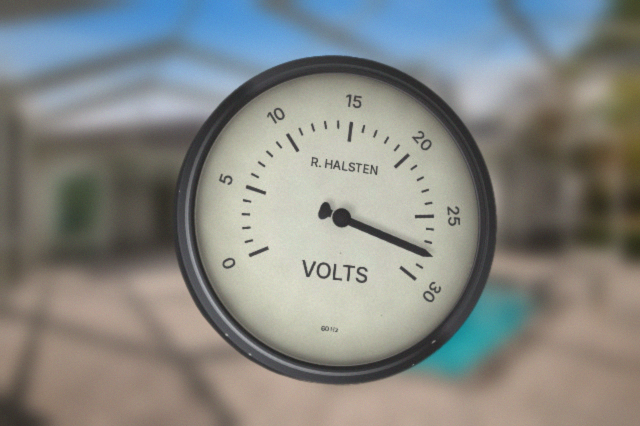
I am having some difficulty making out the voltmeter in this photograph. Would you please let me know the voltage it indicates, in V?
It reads 28 V
